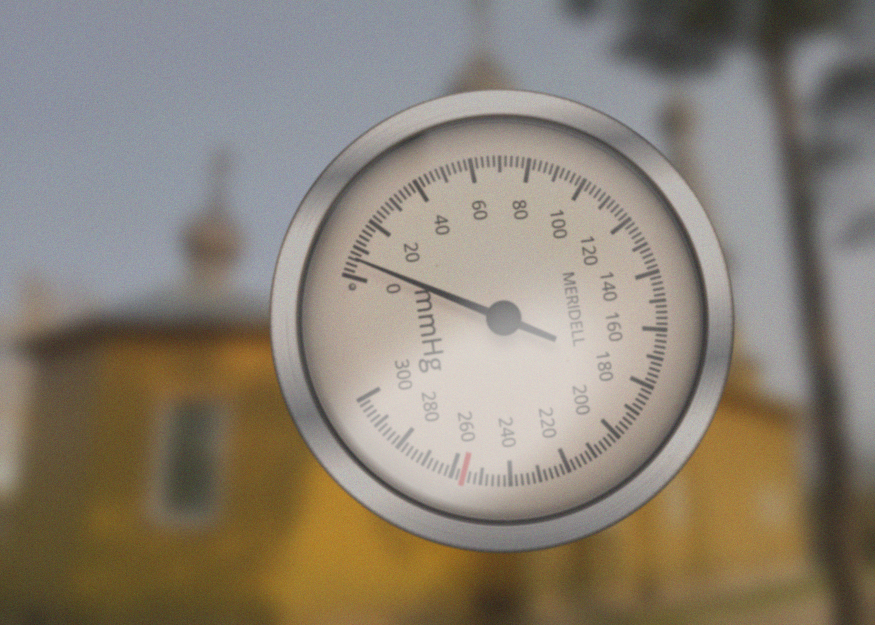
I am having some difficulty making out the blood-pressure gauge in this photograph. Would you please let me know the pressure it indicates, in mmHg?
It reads 6 mmHg
